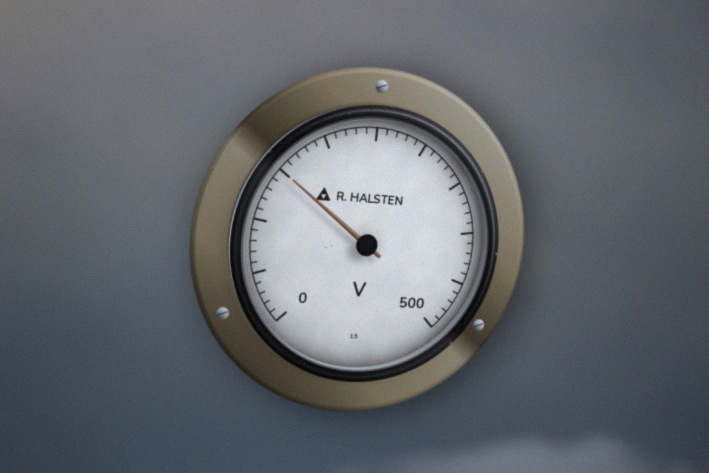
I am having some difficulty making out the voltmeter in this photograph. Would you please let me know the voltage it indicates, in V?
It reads 150 V
